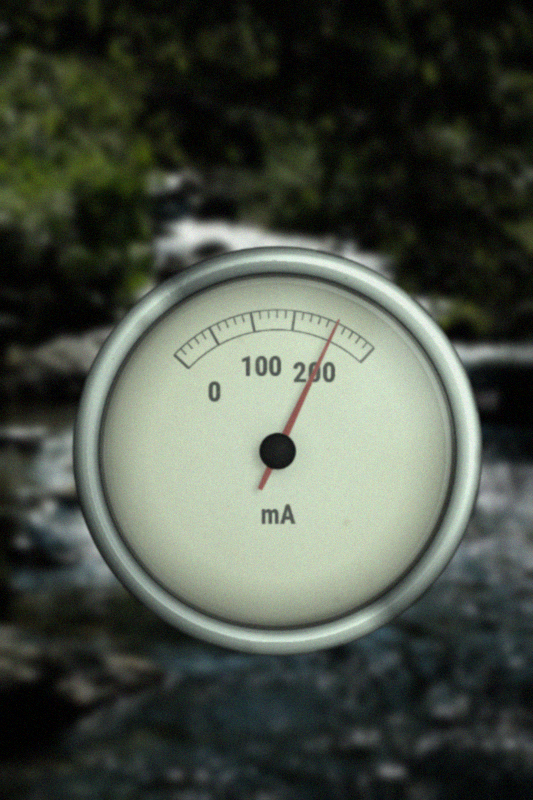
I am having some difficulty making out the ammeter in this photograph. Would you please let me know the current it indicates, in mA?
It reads 200 mA
